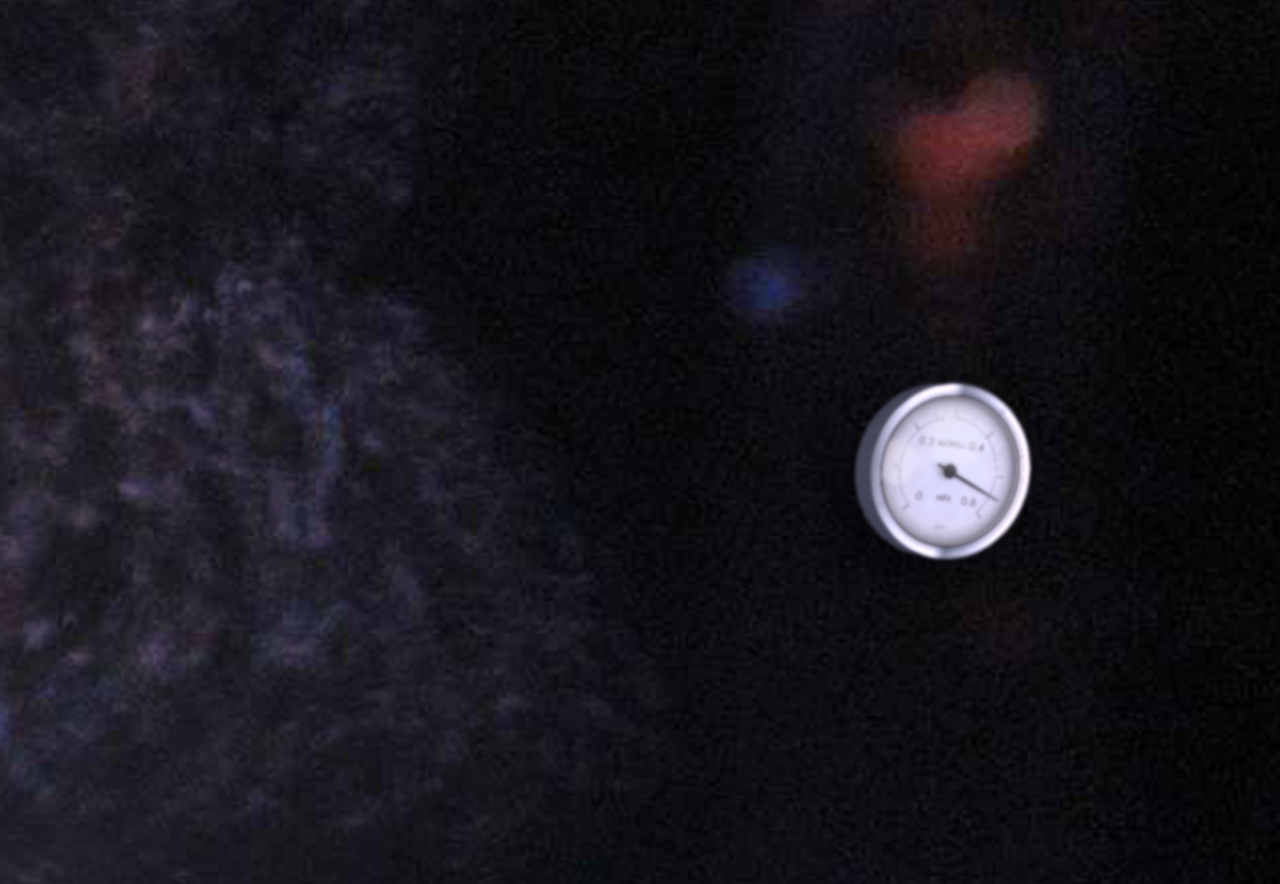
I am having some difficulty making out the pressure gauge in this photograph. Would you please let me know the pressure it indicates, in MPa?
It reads 0.55 MPa
